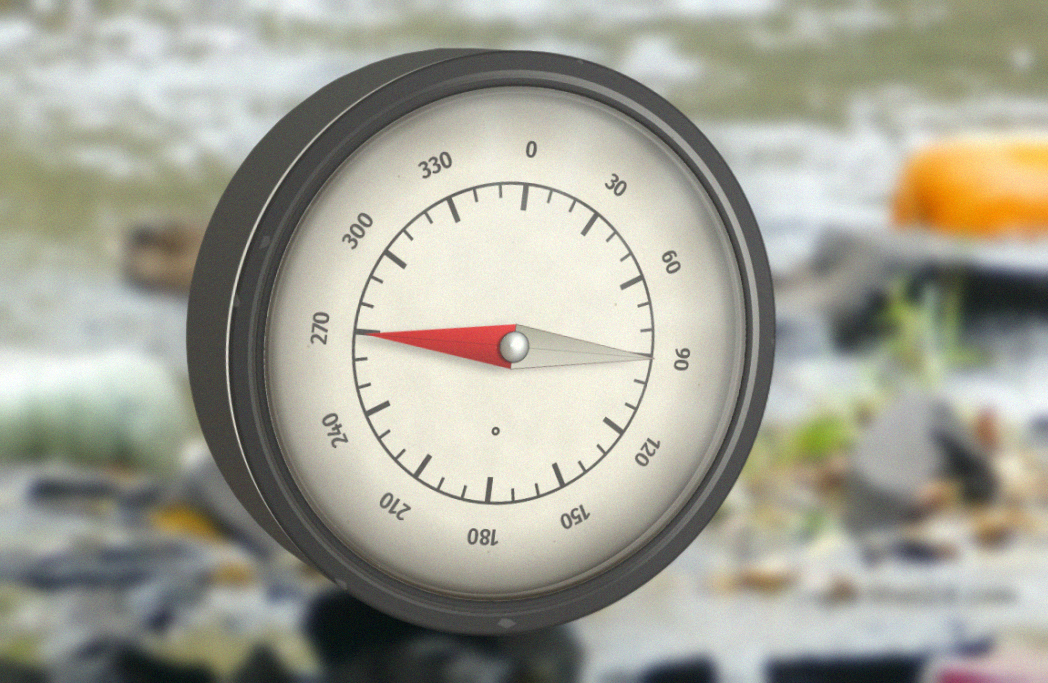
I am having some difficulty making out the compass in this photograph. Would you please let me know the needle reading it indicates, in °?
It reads 270 °
